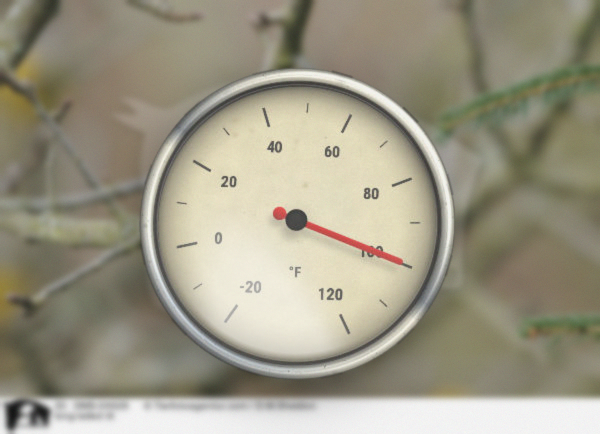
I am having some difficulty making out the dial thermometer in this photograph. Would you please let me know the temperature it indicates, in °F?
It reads 100 °F
